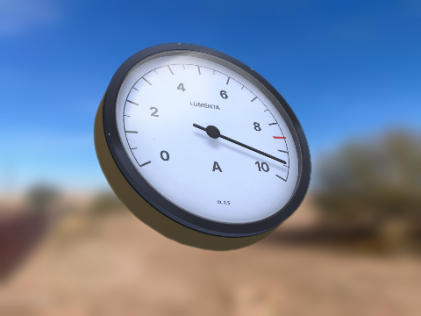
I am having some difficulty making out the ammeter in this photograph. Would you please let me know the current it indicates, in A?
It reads 9.5 A
